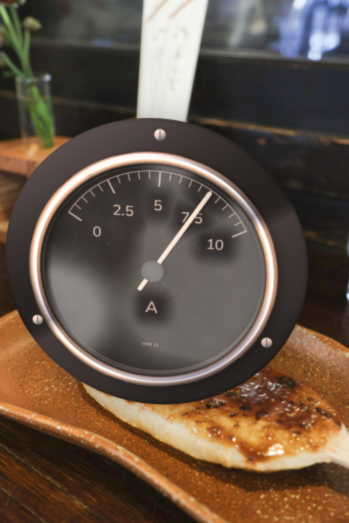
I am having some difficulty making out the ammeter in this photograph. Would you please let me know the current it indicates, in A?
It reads 7.5 A
